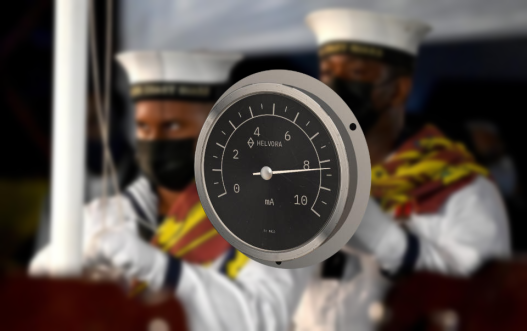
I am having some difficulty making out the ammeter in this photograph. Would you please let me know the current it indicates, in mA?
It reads 8.25 mA
